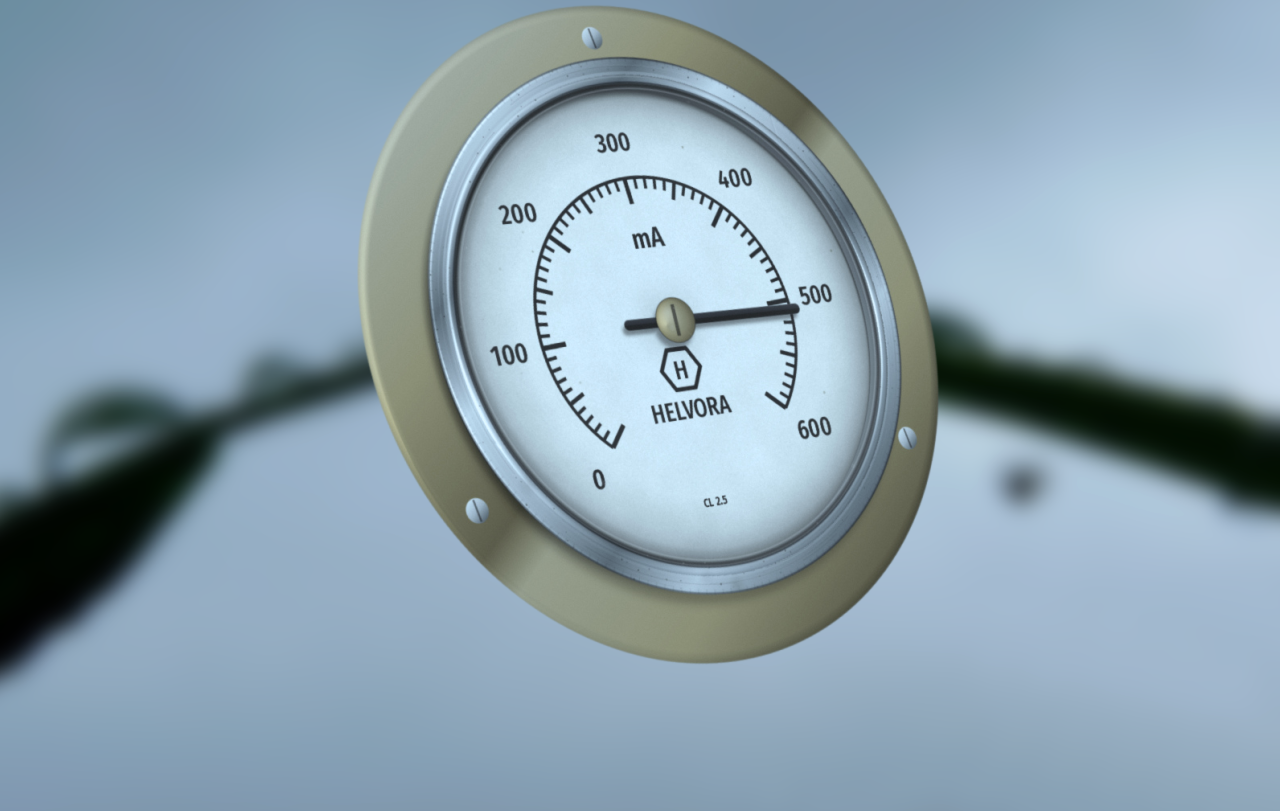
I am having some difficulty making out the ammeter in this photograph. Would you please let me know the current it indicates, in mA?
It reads 510 mA
